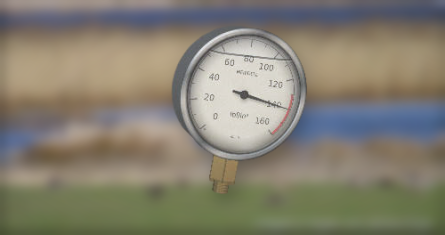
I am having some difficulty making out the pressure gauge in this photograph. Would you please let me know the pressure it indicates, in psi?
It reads 140 psi
